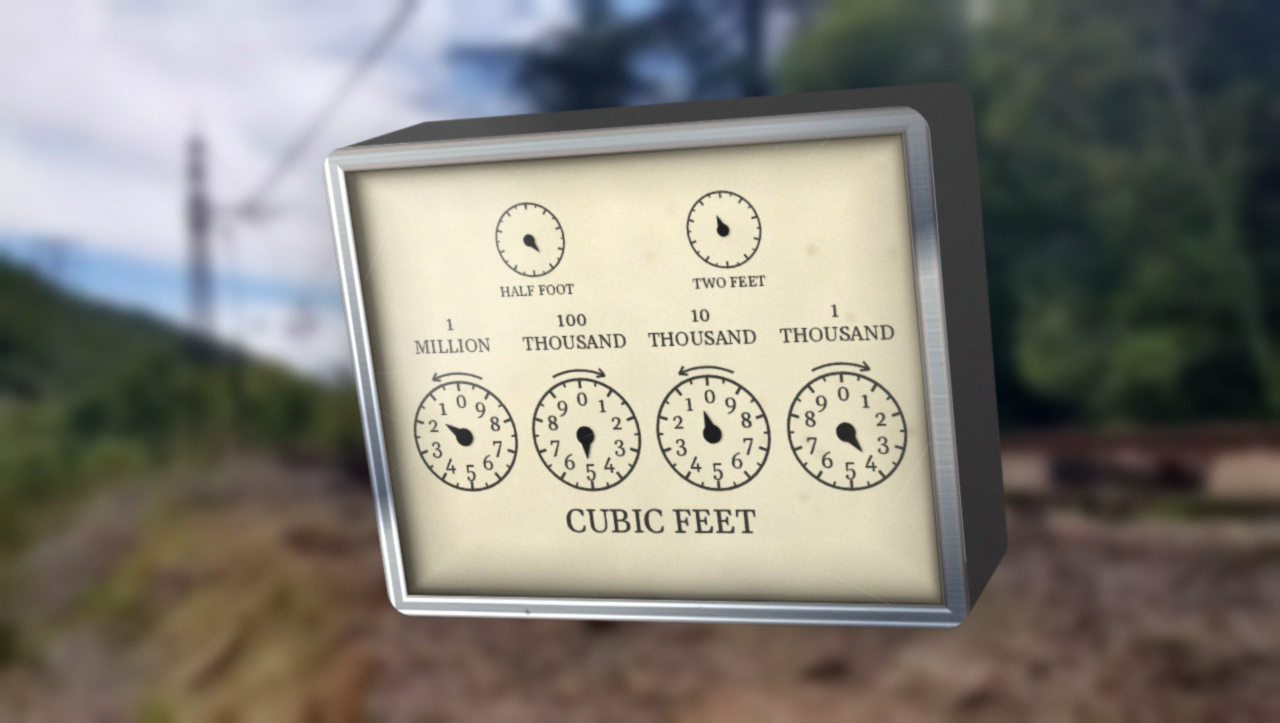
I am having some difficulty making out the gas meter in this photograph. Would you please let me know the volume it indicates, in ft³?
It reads 150400 ft³
